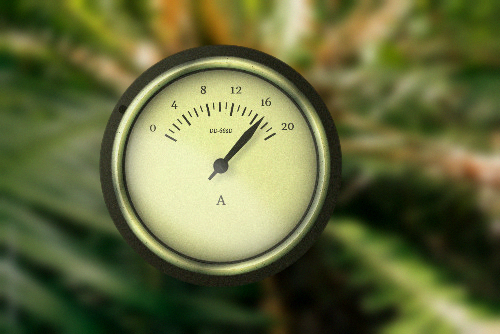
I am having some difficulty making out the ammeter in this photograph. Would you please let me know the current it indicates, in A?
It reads 17 A
